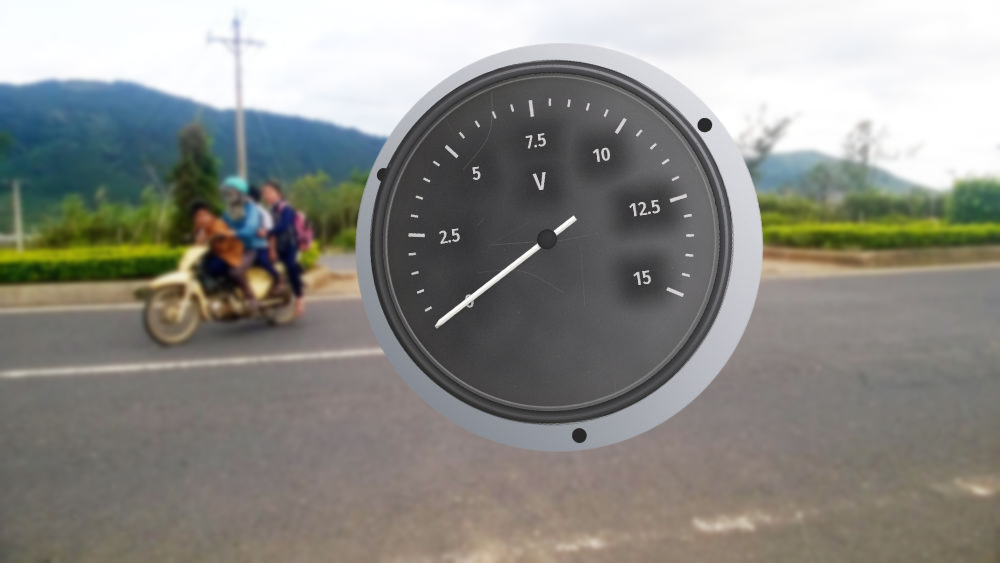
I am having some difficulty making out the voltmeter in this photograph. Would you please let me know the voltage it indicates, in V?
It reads 0 V
